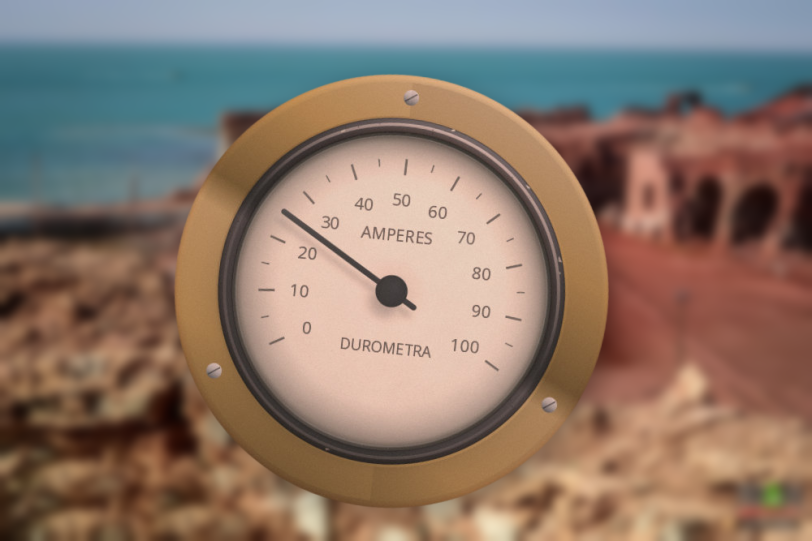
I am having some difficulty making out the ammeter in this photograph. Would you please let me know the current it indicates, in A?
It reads 25 A
